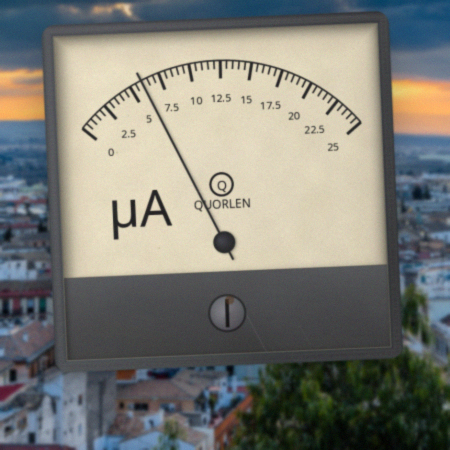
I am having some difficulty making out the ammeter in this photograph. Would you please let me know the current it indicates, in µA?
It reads 6 µA
